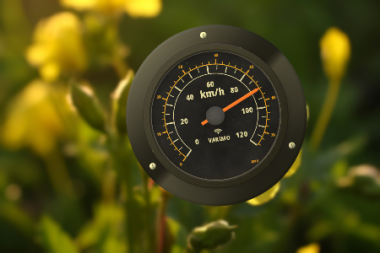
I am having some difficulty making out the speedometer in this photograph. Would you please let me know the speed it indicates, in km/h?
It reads 90 km/h
